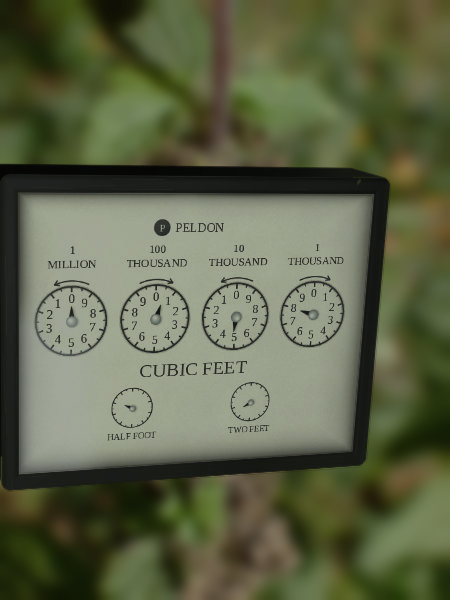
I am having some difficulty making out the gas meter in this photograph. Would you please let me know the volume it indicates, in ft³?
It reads 4800 ft³
